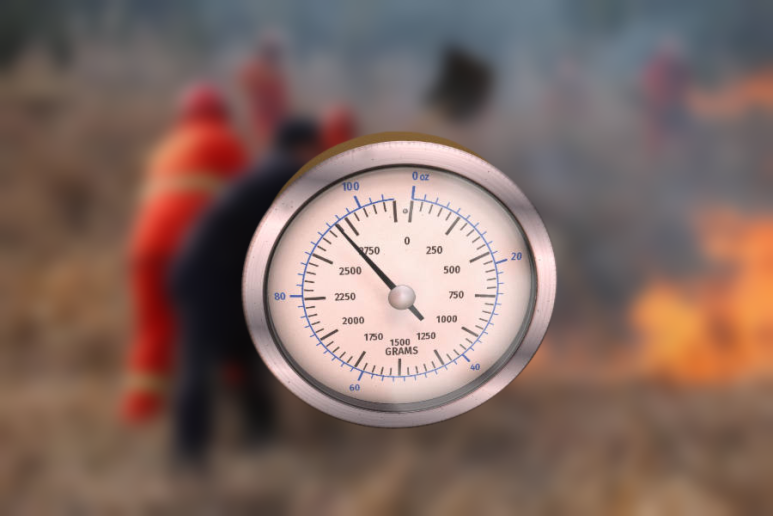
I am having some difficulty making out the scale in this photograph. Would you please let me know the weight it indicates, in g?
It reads 2700 g
